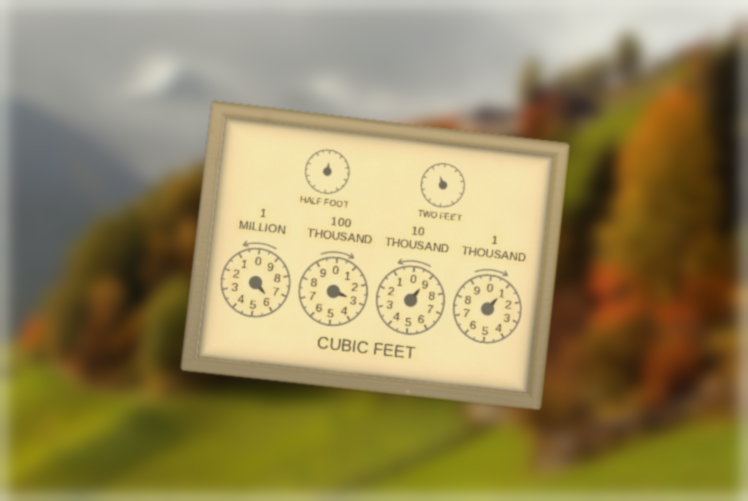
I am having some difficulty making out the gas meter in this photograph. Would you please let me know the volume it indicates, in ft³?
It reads 629100 ft³
